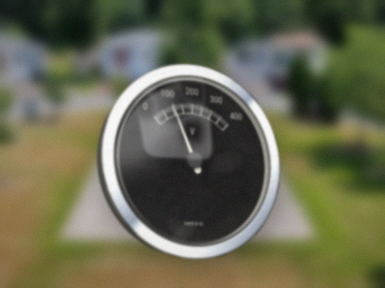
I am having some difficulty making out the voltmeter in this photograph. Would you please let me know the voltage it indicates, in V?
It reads 100 V
